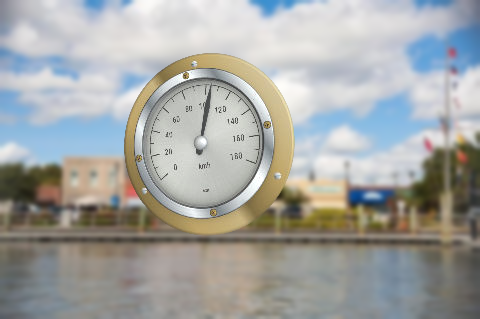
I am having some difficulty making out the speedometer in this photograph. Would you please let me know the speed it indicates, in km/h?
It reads 105 km/h
